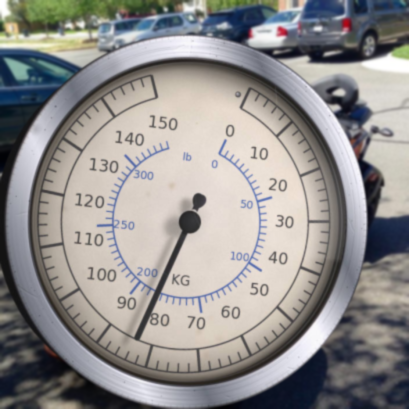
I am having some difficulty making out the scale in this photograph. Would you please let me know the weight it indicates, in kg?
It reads 84 kg
